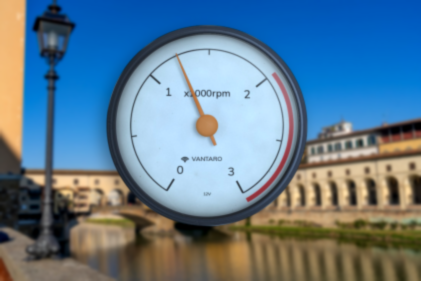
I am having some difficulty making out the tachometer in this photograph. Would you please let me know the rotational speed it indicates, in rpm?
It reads 1250 rpm
